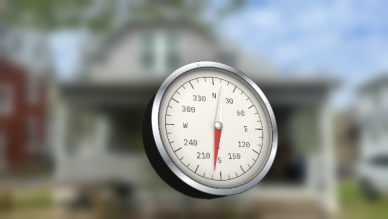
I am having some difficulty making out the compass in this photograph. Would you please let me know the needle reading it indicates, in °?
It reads 190 °
